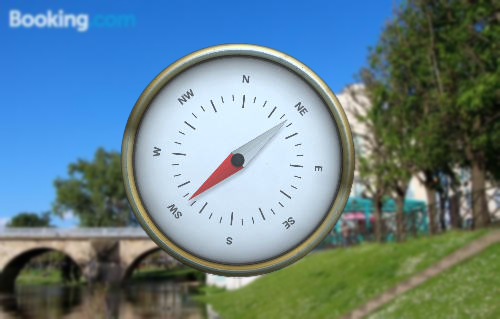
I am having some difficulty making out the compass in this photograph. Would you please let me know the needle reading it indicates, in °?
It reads 225 °
